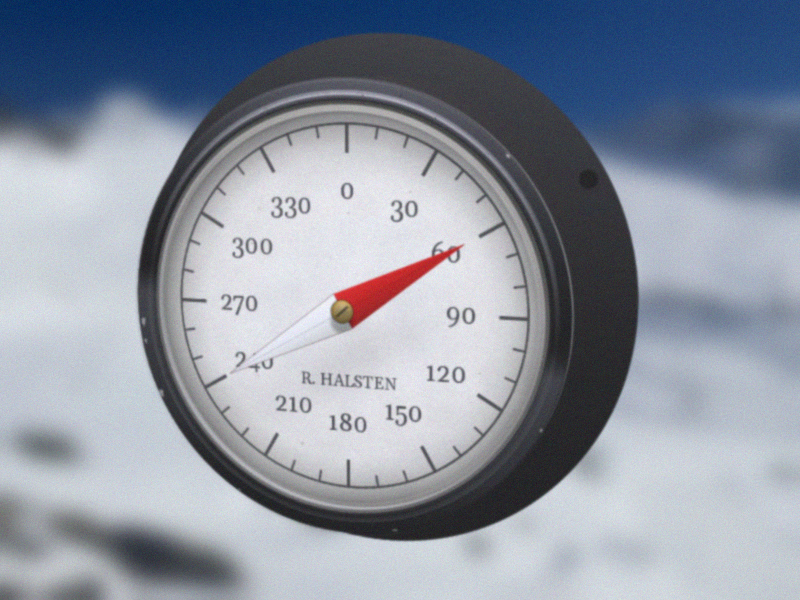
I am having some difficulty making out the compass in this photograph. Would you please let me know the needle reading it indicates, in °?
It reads 60 °
